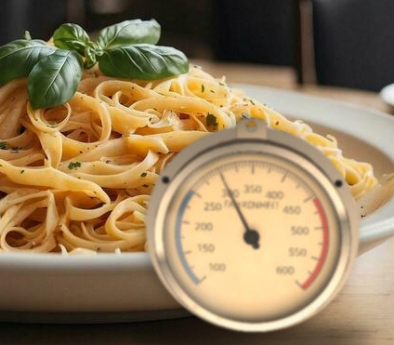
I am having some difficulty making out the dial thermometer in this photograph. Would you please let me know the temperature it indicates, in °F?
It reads 300 °F
